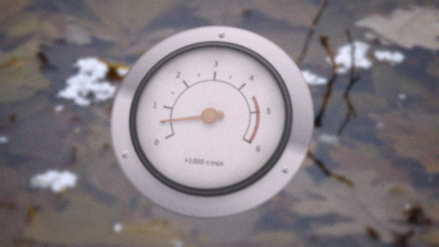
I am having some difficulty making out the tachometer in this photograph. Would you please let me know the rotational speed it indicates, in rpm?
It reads 500 rpm
